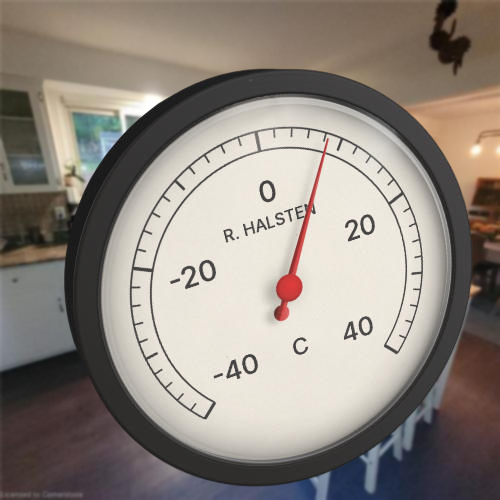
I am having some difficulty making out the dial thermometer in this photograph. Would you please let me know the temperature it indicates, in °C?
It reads 8 °C
